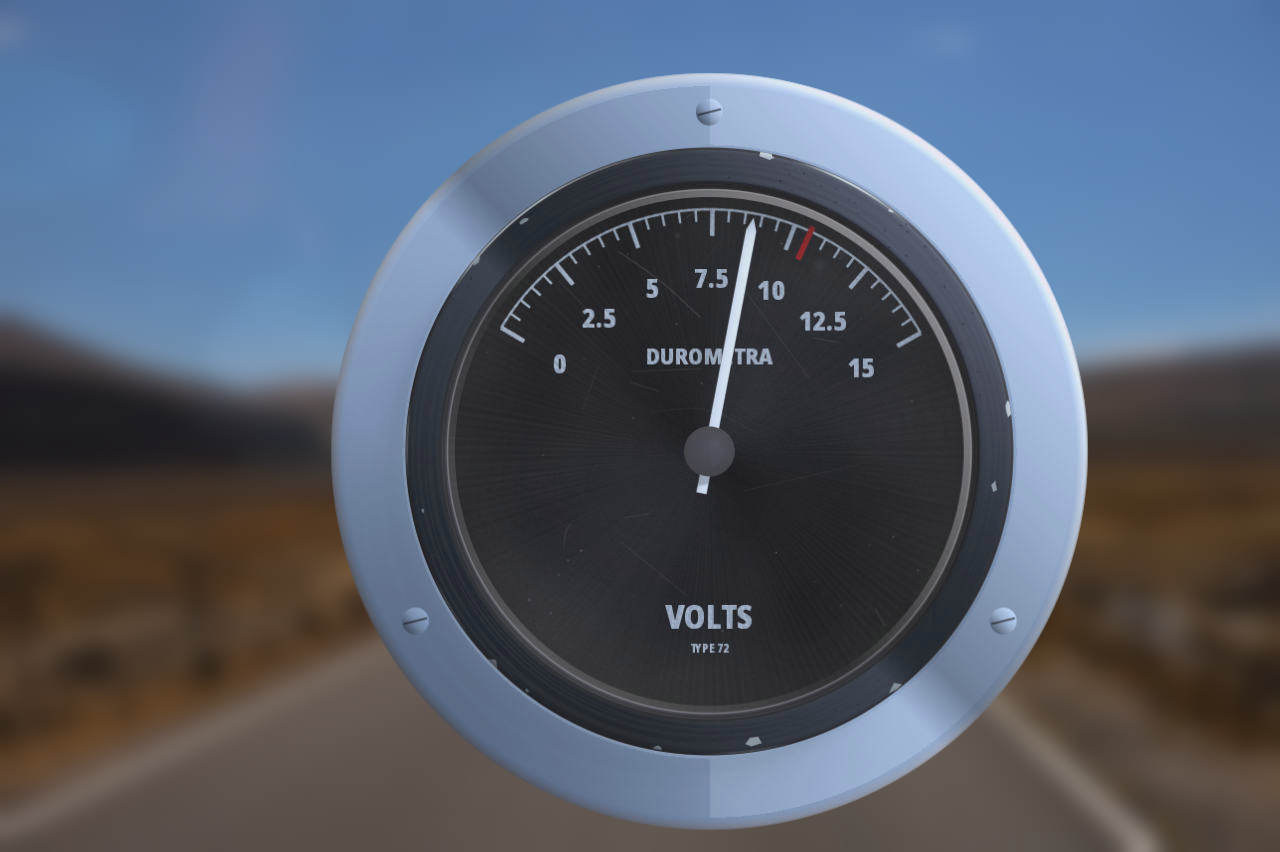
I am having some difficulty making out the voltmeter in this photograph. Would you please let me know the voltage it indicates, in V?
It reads 8.75 V
